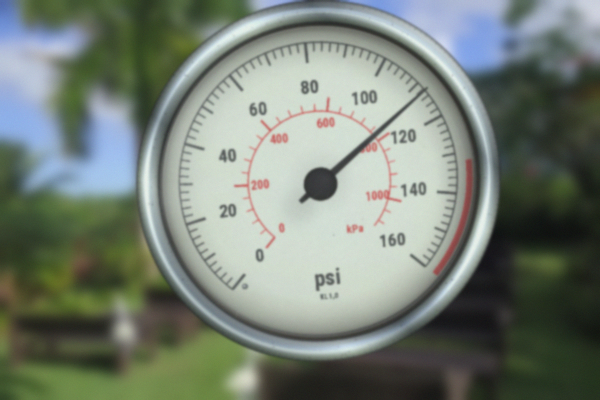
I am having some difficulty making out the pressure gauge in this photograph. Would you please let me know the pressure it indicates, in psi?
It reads 112 psi
